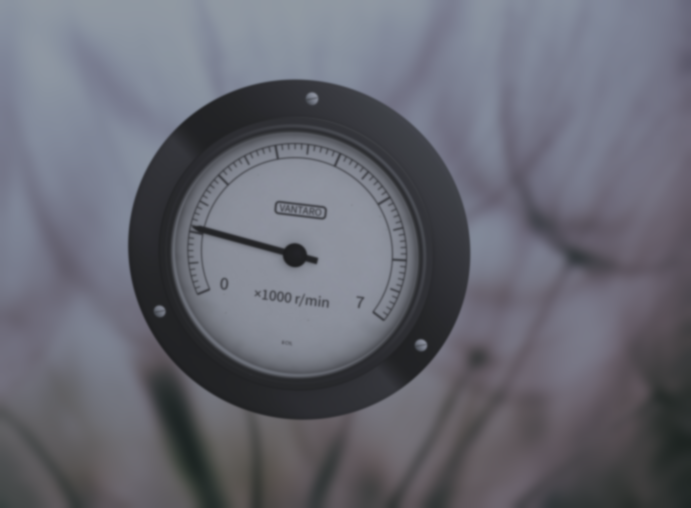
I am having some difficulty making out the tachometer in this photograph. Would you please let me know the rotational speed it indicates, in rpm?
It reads 1100 rpm
